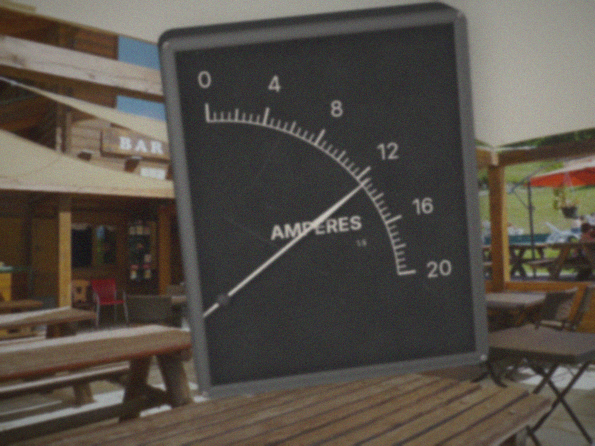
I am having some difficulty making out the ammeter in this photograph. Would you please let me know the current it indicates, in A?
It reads 12.5 A
